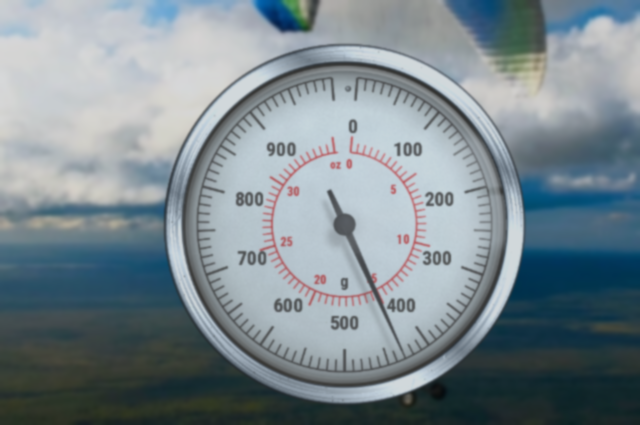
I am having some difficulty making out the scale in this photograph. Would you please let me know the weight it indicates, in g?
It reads 430 g
